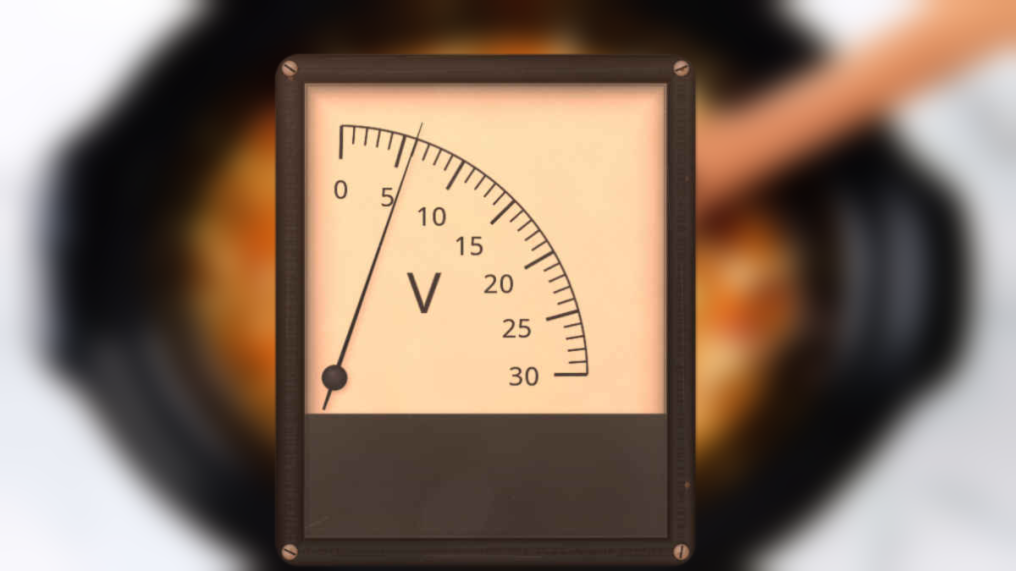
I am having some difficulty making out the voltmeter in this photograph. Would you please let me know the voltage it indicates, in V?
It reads 6 V
